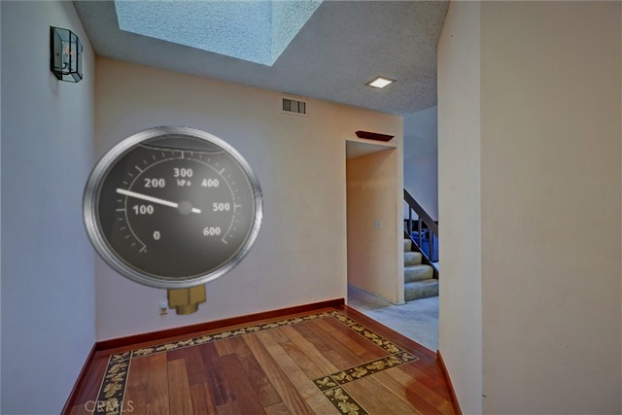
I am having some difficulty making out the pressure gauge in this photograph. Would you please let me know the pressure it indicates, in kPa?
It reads 140 kPa
